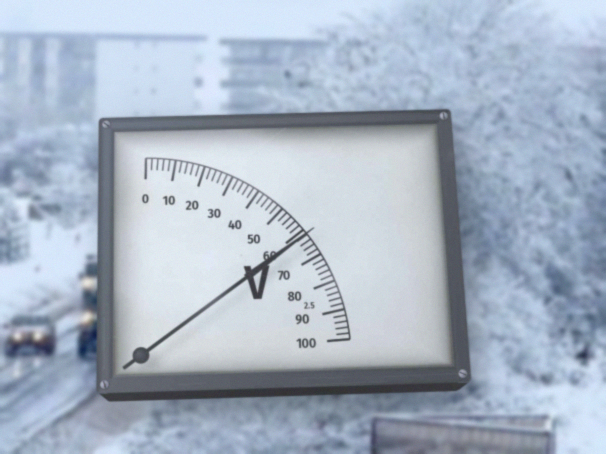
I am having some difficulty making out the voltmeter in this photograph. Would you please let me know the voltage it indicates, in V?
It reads 62 V
